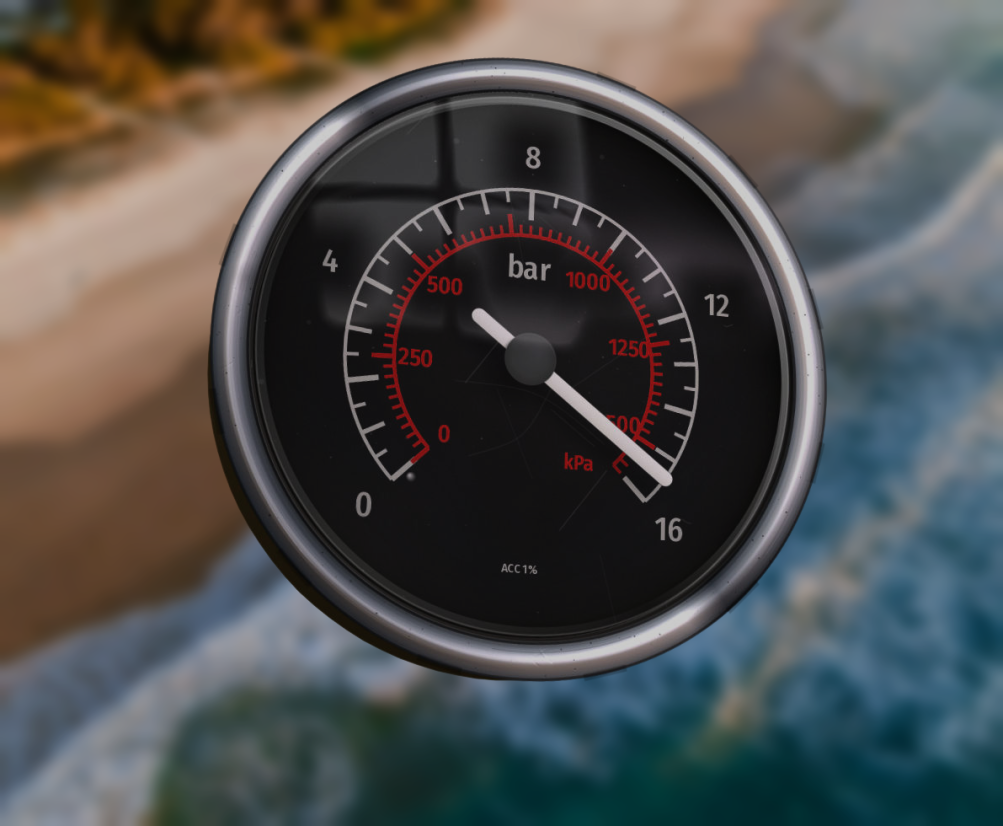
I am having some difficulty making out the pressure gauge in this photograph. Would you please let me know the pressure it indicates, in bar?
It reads 15.5 bar
